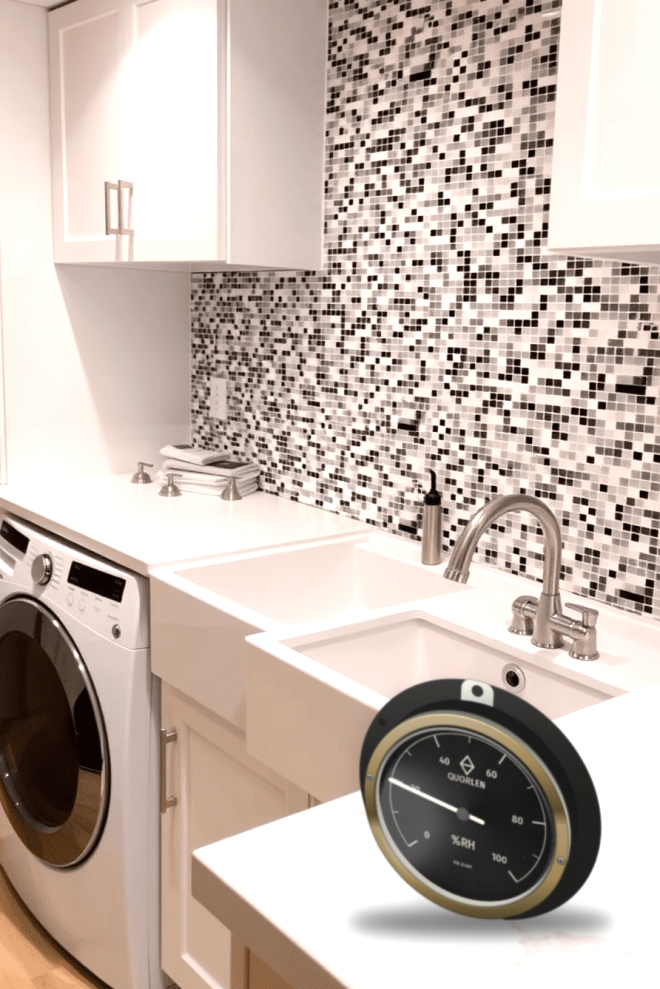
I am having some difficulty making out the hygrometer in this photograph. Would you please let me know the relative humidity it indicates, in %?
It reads 20 %
